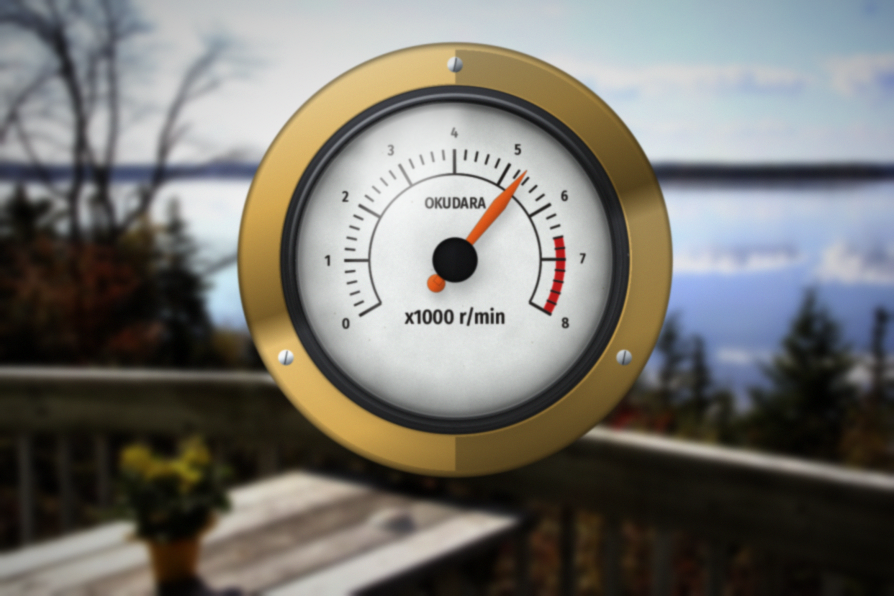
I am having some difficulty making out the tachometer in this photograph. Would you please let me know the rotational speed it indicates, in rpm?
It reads 5300 rpm
